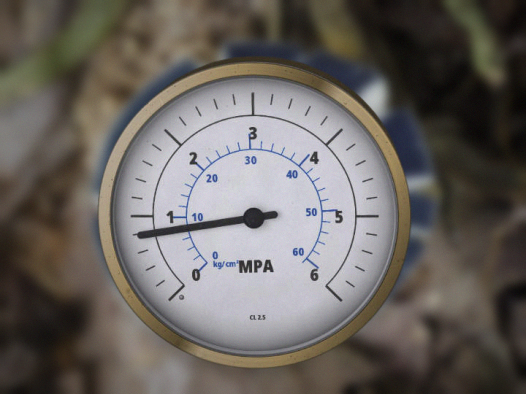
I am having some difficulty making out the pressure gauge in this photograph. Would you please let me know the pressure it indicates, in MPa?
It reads 0.8 MPa
